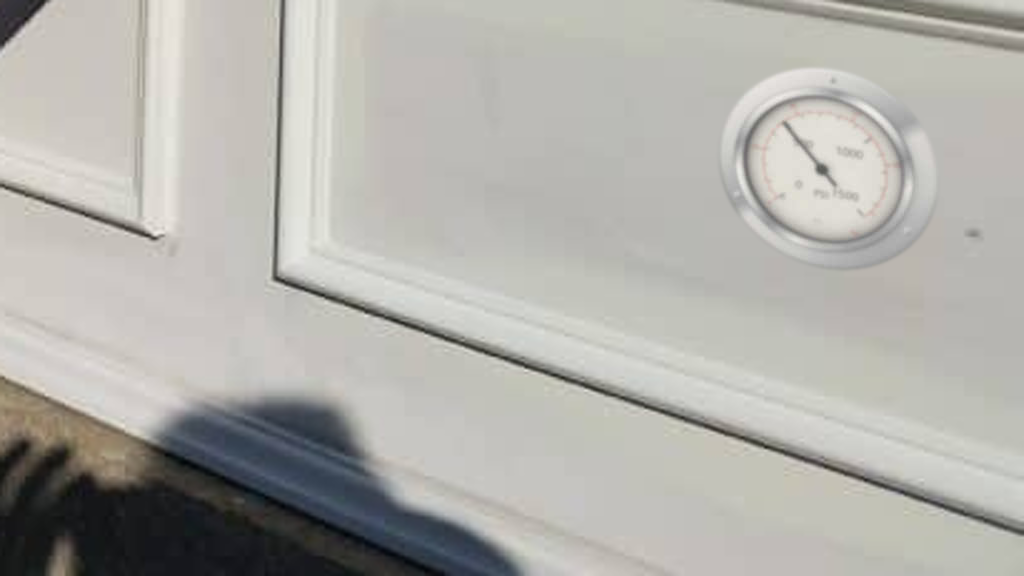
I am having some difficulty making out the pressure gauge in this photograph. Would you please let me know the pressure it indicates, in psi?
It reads 500 psi
